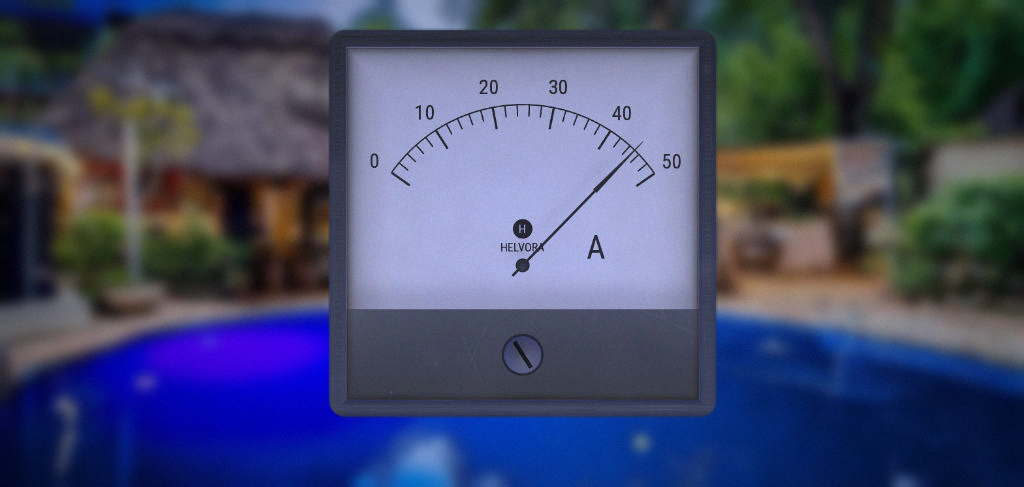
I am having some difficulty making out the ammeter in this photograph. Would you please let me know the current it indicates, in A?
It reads 45 A
